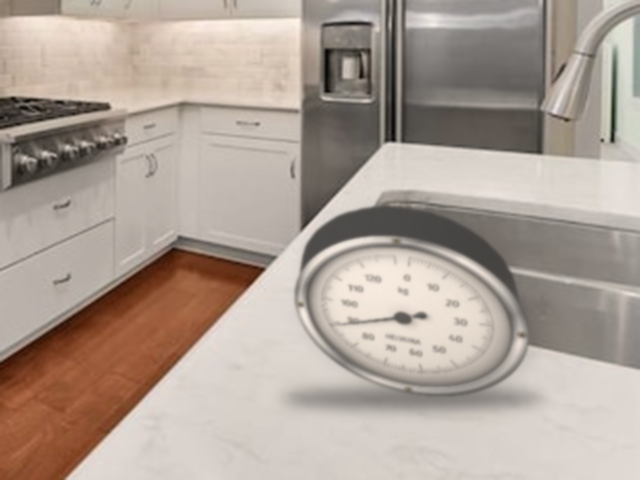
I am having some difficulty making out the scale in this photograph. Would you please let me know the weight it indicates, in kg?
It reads 90 kg
